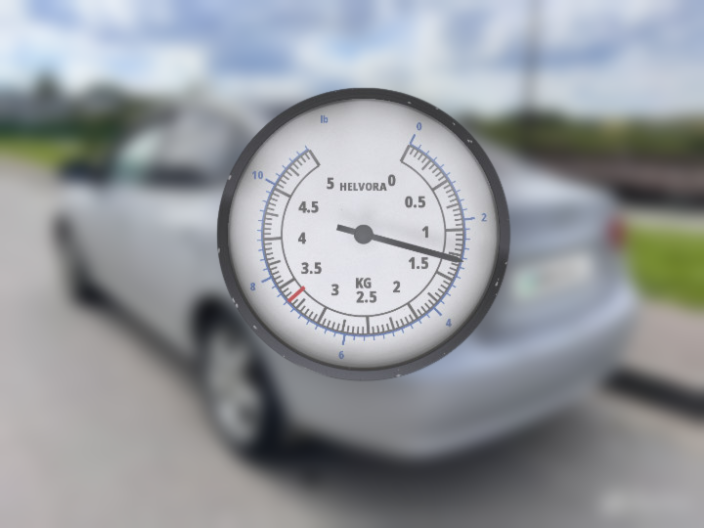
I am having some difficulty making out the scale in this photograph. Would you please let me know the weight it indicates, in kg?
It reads 1.3 kg
